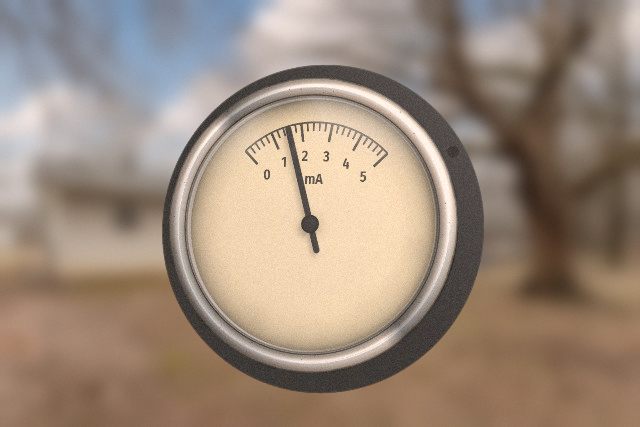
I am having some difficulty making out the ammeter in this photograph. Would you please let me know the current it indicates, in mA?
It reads 1.6 mA
